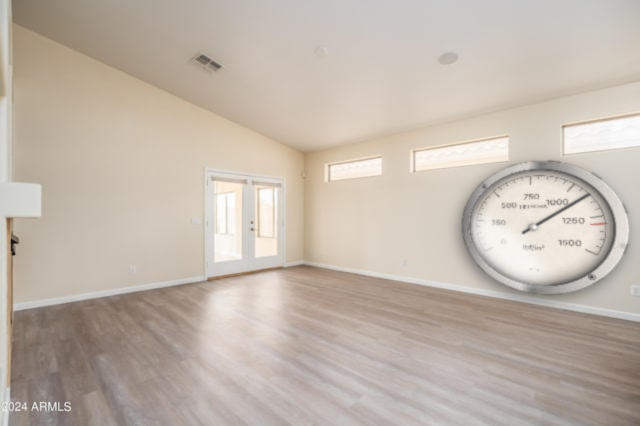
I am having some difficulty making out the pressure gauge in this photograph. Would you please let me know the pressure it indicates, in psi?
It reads 1100 psi
